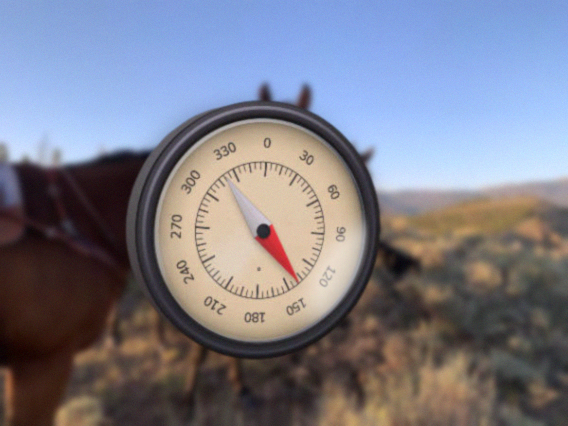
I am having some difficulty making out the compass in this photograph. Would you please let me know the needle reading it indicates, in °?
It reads 140 °
